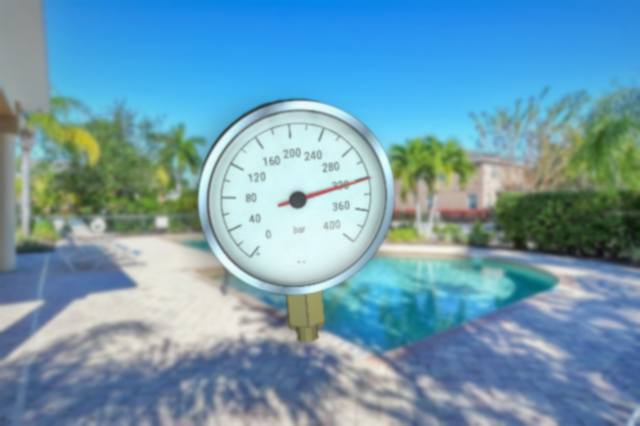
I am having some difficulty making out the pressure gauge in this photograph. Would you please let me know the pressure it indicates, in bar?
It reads 320 bar
